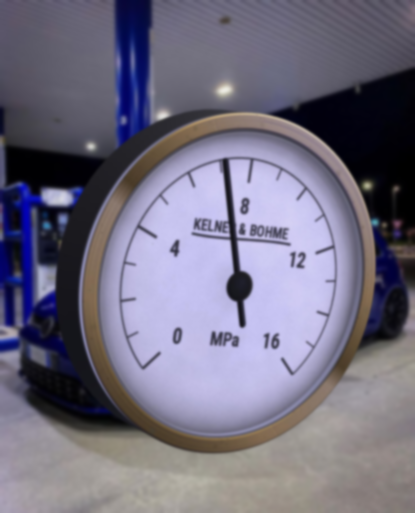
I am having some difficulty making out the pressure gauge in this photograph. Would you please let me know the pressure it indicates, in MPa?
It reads 7 MPa
